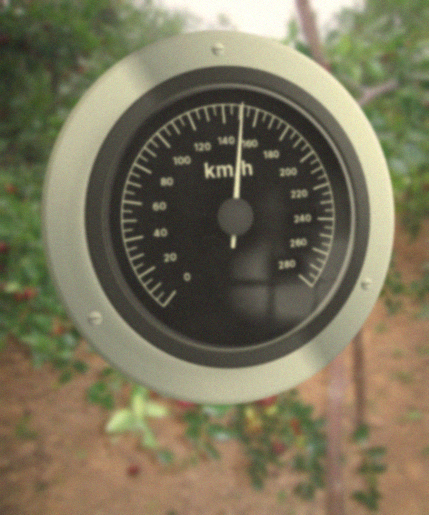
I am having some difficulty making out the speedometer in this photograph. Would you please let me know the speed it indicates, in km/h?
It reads 150 km/h
